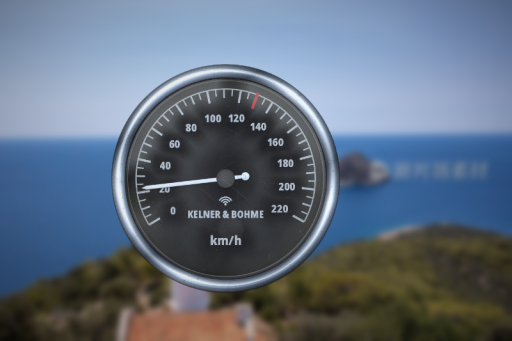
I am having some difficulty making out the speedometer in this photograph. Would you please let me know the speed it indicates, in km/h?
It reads 22.5 km/h
